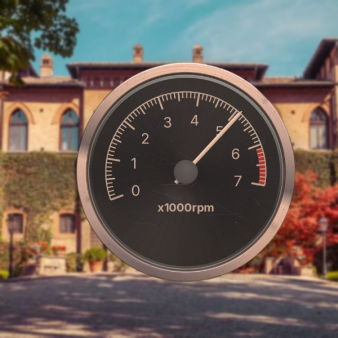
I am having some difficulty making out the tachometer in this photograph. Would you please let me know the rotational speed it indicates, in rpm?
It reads 5100 rpm
